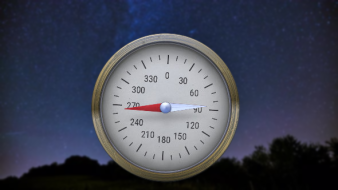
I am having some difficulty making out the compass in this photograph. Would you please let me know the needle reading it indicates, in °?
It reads 265 °
